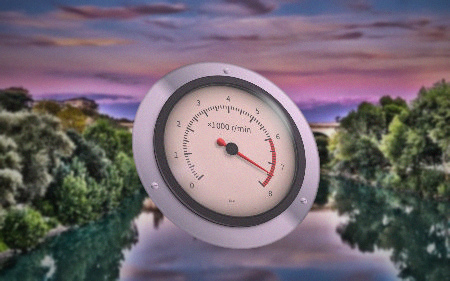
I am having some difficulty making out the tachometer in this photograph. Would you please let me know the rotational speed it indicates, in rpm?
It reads 7500 rpm
